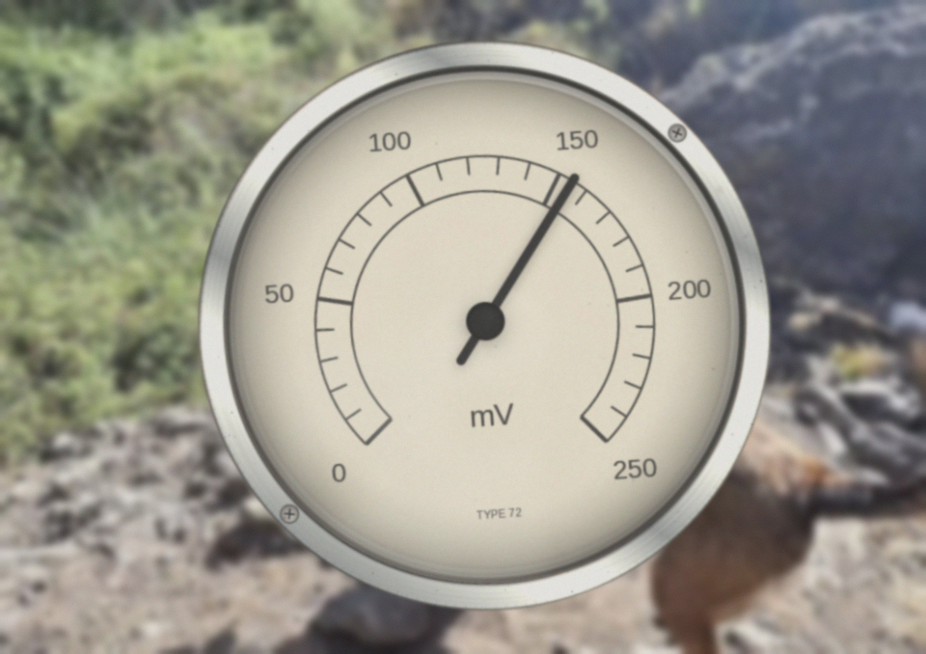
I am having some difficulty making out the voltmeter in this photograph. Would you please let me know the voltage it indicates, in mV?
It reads 155 mV
